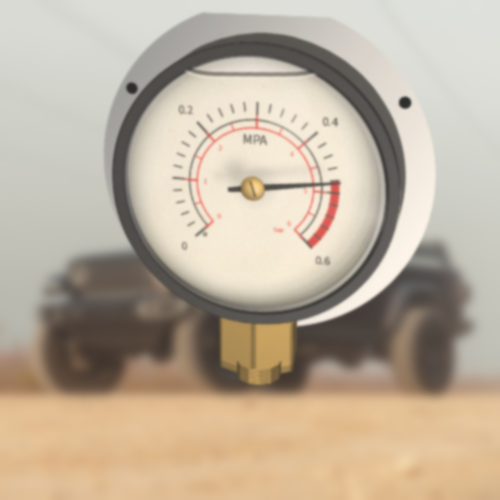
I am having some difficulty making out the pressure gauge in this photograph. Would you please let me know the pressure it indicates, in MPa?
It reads 0.48 MPa
